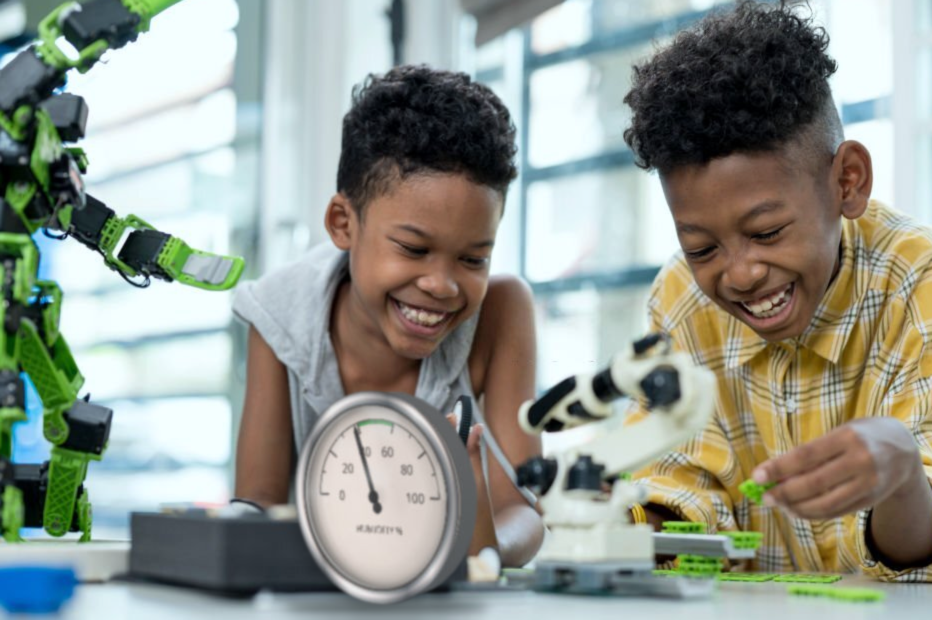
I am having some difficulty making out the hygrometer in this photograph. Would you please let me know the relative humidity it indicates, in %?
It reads 40 %
